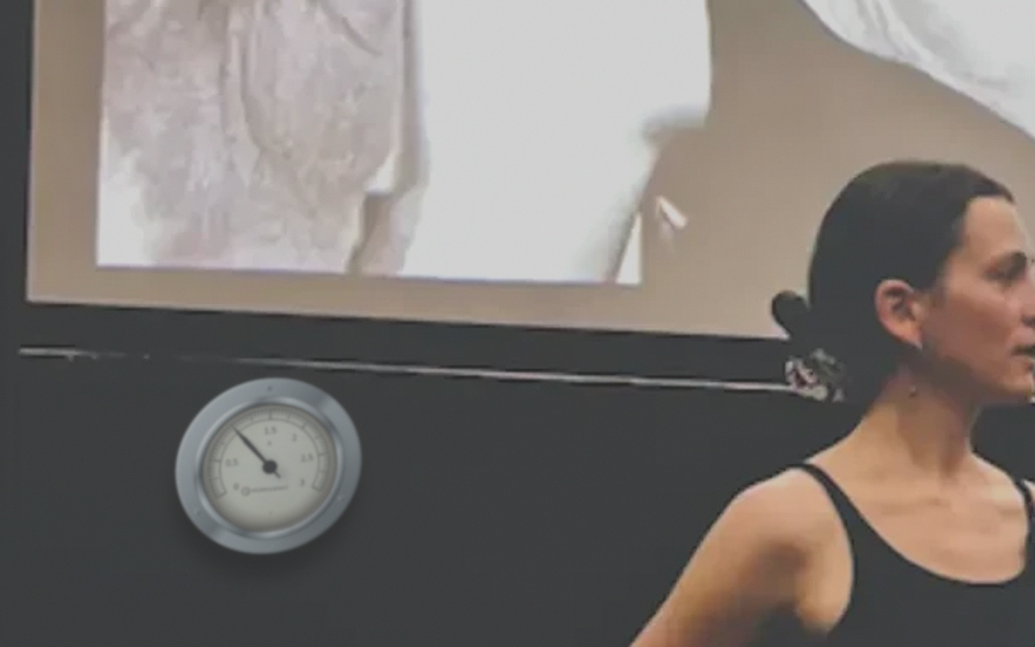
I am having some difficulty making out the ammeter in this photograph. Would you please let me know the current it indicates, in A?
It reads 1 A
